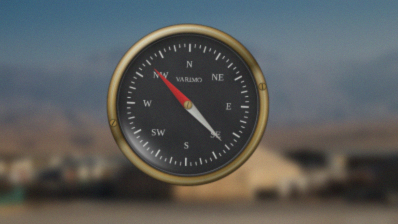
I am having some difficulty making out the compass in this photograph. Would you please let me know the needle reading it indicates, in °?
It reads 315 °
